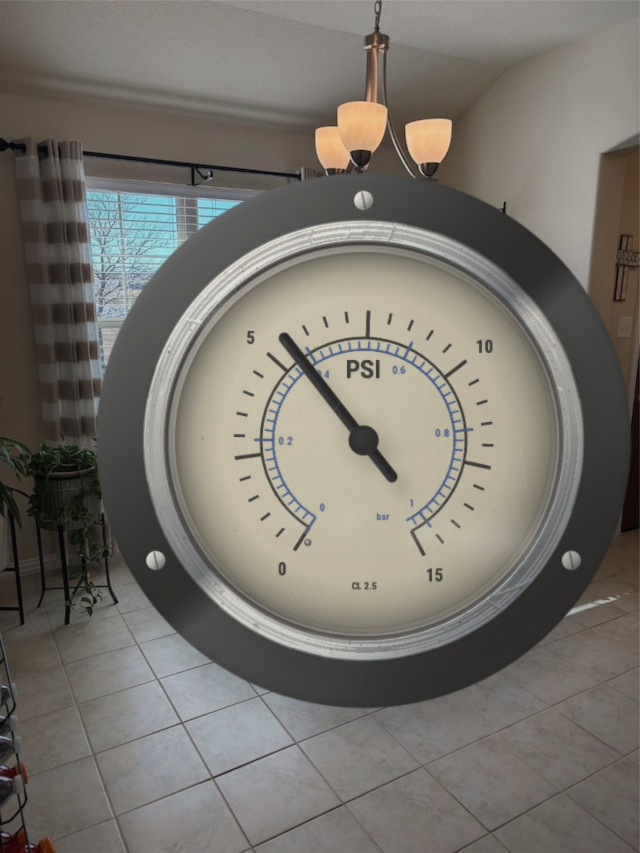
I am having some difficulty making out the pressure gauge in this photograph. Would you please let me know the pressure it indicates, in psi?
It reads 5.5 psi
